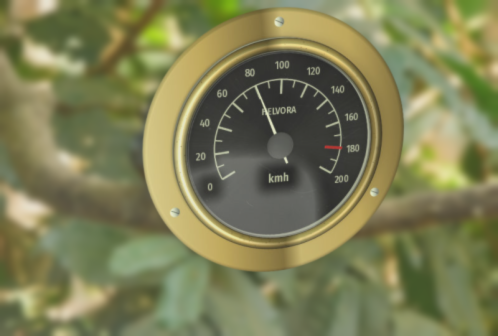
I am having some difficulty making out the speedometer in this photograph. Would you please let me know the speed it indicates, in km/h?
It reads 80 km/h
